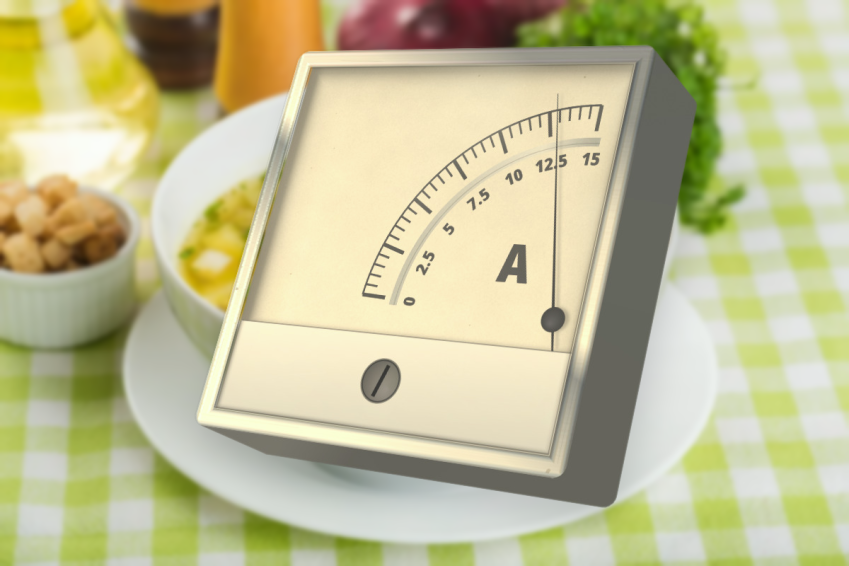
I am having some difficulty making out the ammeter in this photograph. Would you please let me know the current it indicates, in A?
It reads 13 A
